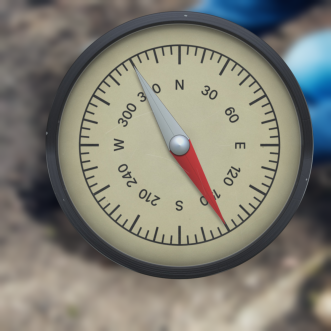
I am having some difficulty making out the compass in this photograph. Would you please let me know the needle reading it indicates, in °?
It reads 150 °
